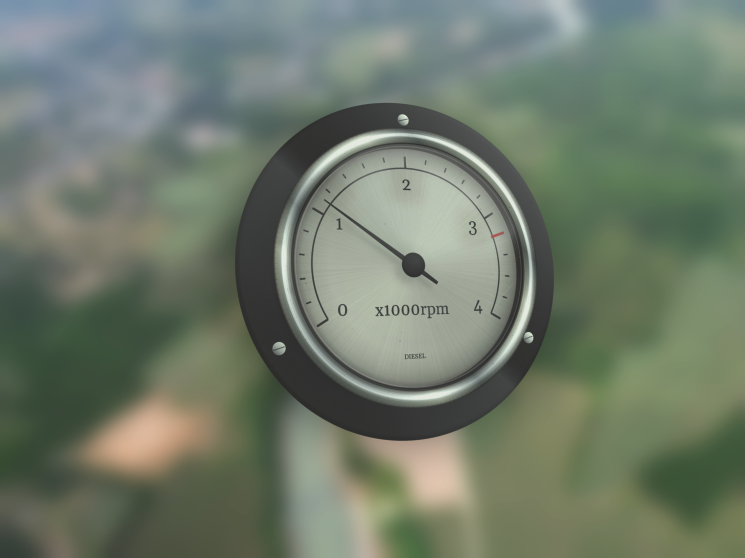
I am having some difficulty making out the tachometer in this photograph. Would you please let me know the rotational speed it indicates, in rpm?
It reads 1100 rpm
